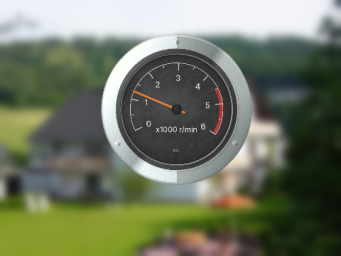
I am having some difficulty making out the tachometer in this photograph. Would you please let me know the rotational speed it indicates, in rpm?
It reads 1250 rpm
